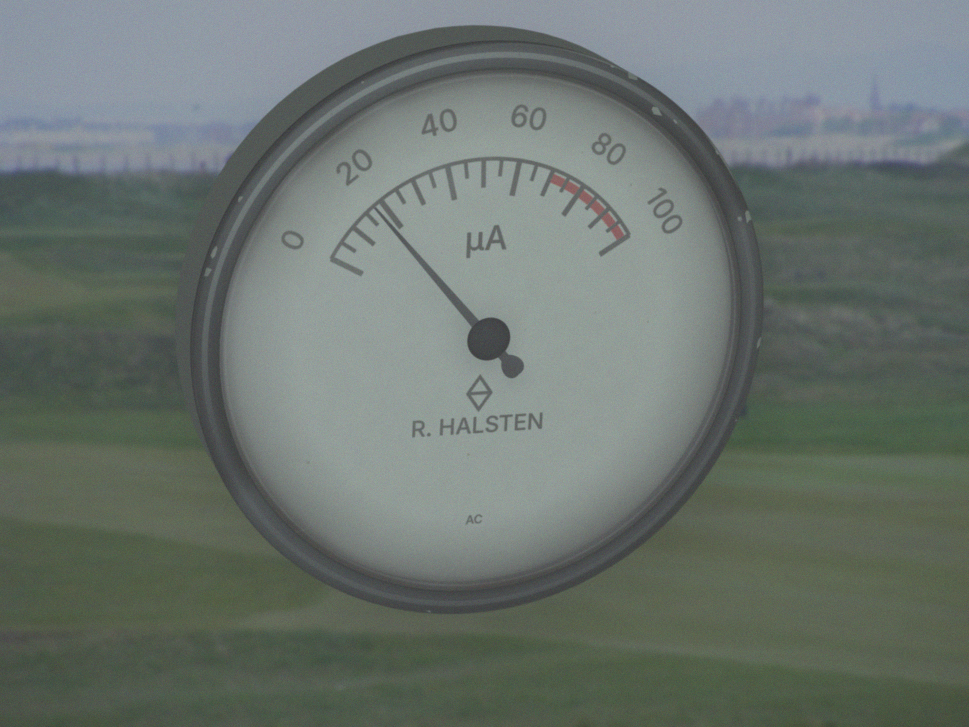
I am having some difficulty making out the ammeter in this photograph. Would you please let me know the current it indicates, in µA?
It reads 17.5 µA
